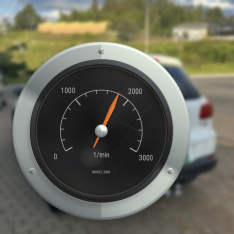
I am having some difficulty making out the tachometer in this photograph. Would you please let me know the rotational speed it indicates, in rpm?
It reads 1800 rpm
